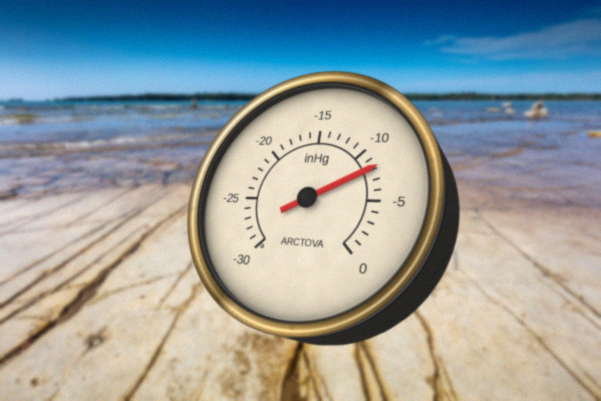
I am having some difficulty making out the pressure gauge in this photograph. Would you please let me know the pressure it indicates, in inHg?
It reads -8 inHg
